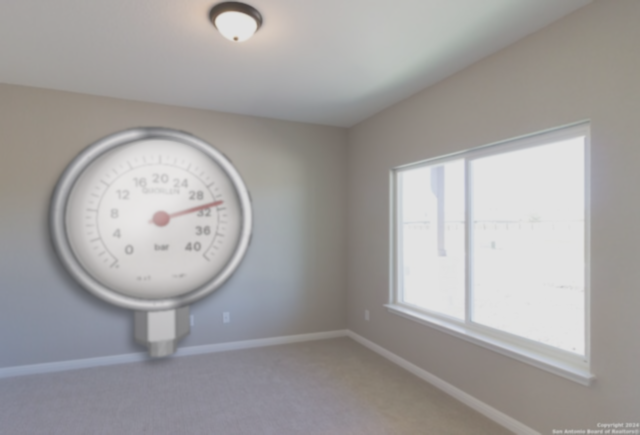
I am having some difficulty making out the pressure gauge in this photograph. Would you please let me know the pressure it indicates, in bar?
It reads 31 bar
